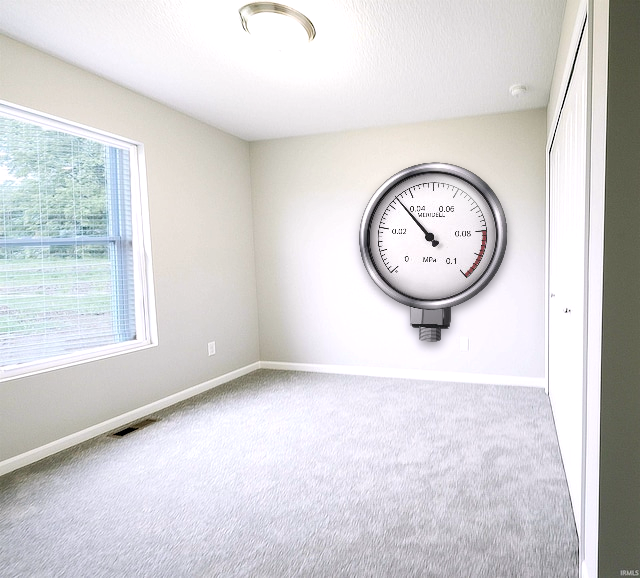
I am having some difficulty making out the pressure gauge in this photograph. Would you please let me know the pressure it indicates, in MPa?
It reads 0.034 MPa
